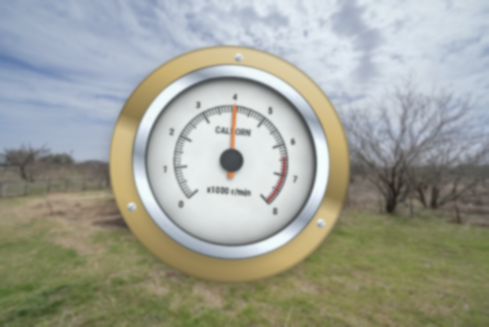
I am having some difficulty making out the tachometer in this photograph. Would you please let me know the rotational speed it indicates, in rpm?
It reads 4000 rpm
